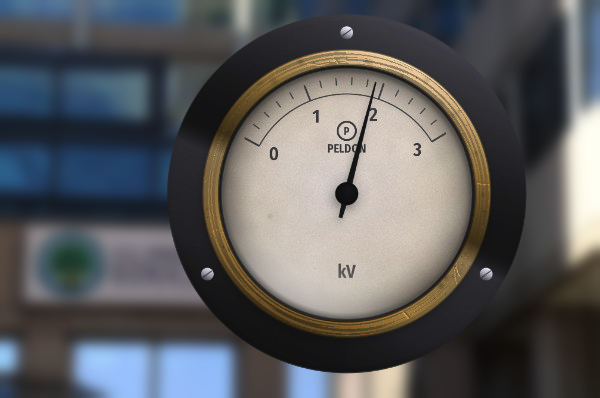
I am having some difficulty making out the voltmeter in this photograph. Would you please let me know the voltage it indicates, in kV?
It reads 1.9 kV
